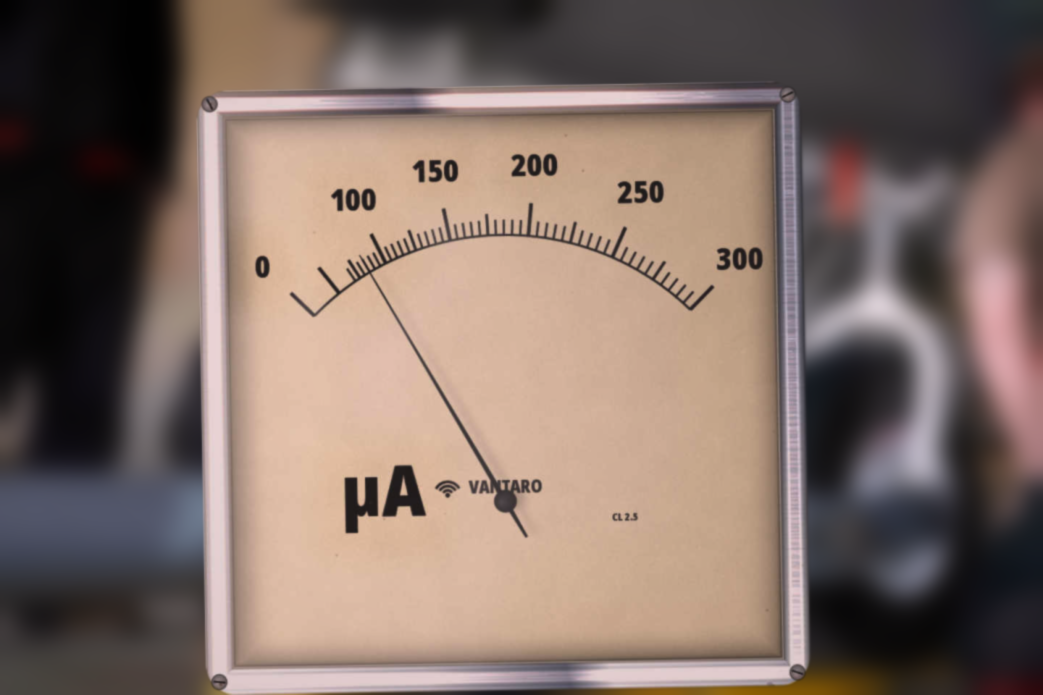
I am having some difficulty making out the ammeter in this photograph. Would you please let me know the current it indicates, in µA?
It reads 85 µA
